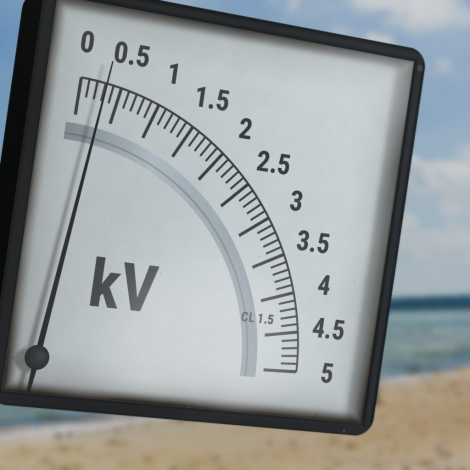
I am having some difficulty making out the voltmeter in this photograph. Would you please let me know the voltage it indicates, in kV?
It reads 0.3 kV
